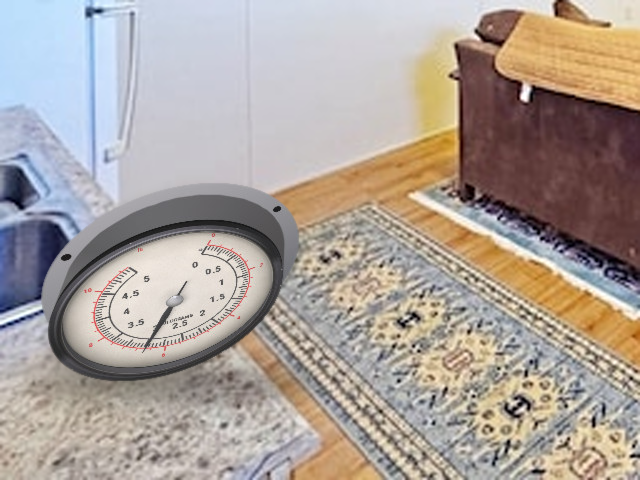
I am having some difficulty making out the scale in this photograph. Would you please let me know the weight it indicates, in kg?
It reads 3 kg
